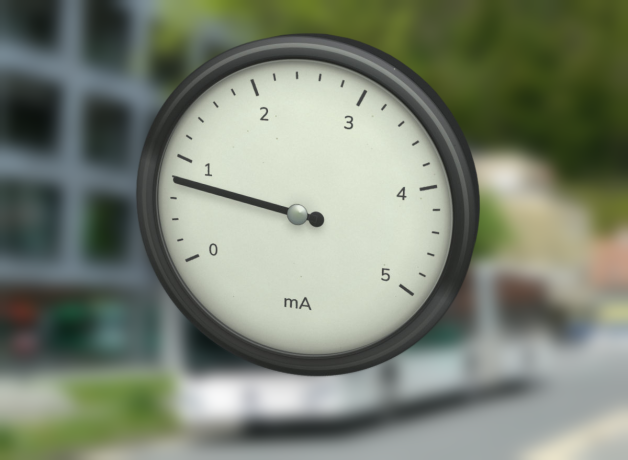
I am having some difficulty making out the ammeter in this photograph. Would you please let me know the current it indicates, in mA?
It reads 0.8 mA
